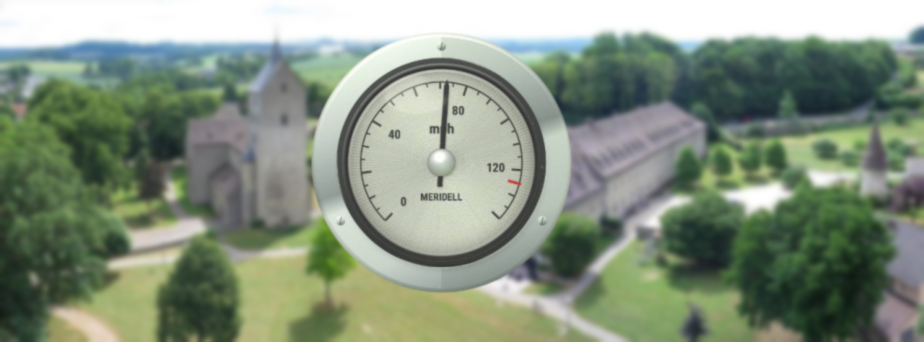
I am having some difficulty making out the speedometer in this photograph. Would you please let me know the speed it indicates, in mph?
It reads 72.5 mph
